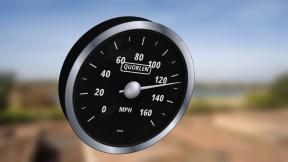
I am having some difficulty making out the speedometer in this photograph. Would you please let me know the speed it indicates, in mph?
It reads 125 mph
